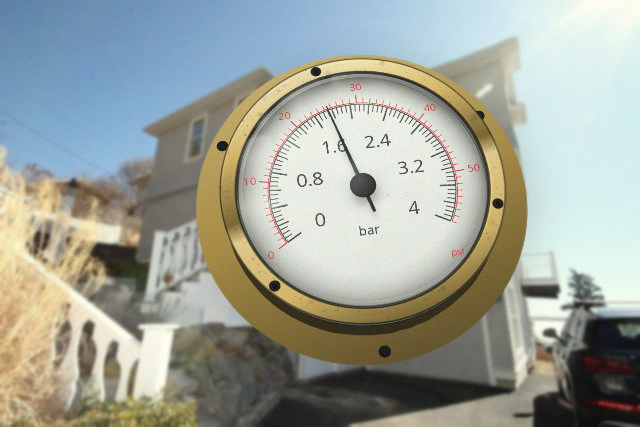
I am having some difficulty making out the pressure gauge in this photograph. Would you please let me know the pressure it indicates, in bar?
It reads 1.75 bar
